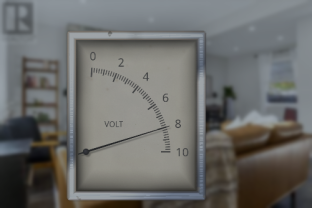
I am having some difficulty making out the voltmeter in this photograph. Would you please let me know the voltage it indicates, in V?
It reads 8 V
